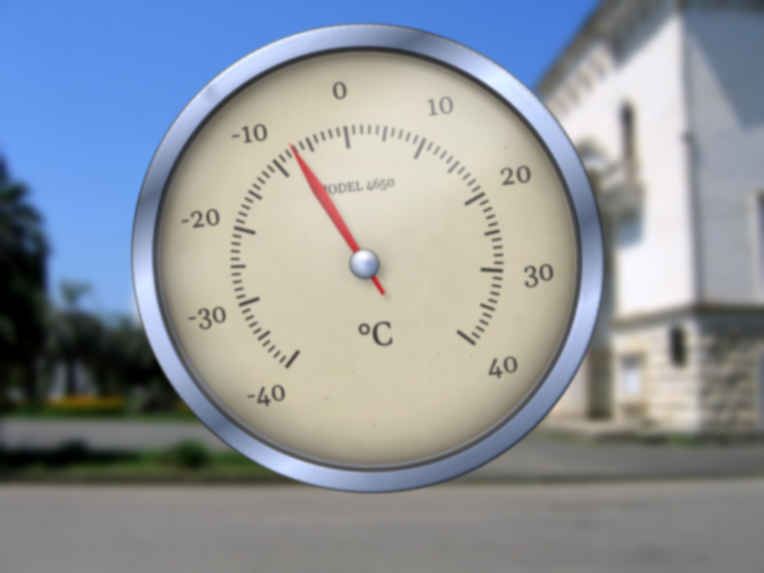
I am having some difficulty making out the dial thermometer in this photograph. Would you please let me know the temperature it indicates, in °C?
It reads -7 °C
